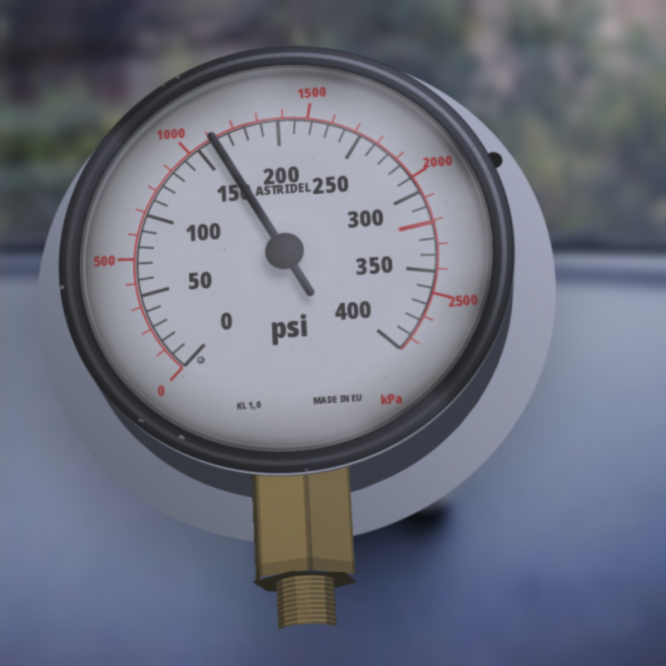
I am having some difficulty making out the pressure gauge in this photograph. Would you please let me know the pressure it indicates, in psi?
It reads 160 psi
